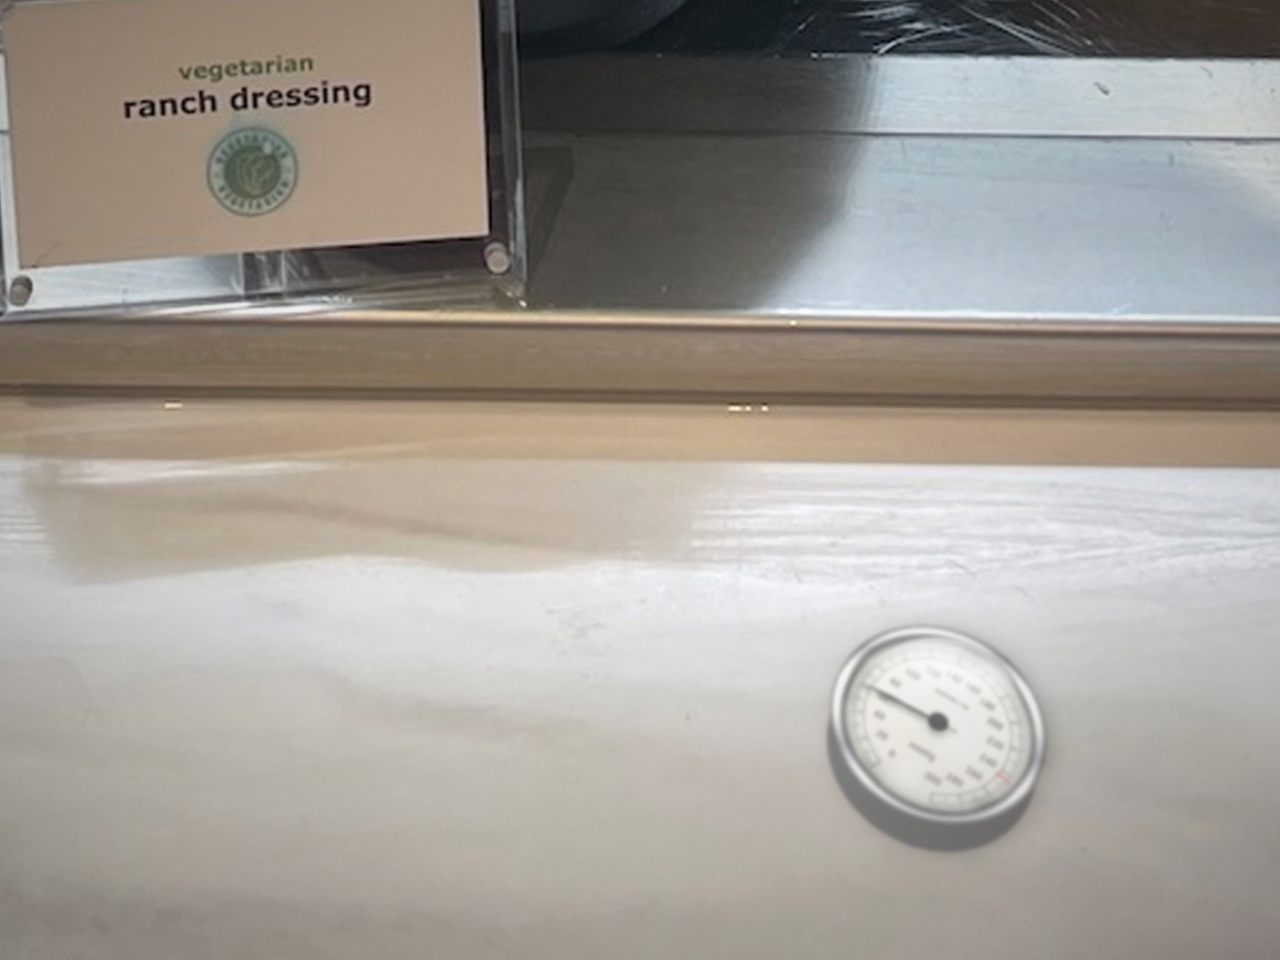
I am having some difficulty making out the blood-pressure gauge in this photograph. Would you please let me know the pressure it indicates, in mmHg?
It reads 60 mmHg
